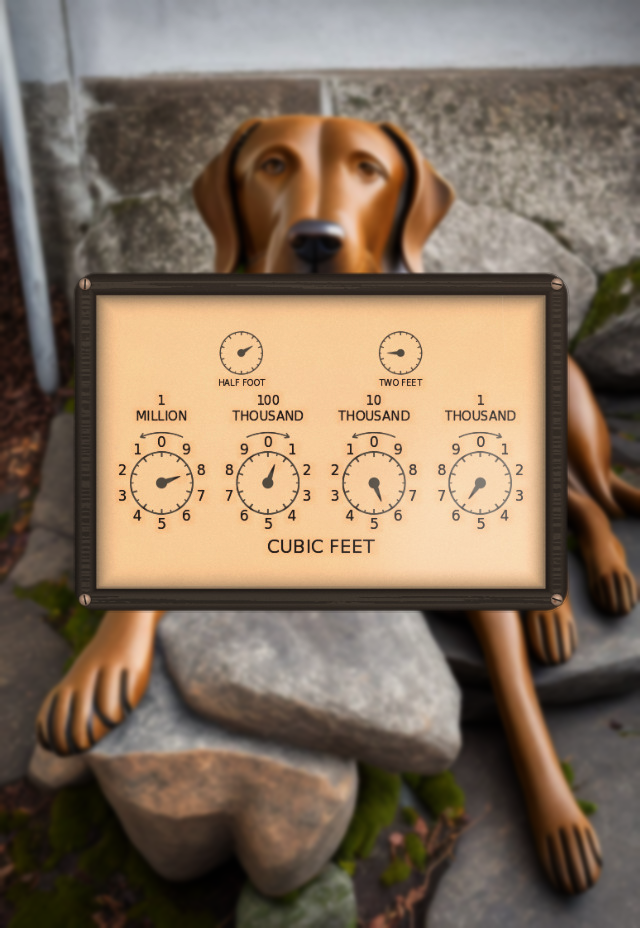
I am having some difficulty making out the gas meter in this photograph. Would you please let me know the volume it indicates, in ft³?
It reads 805600 ft³
